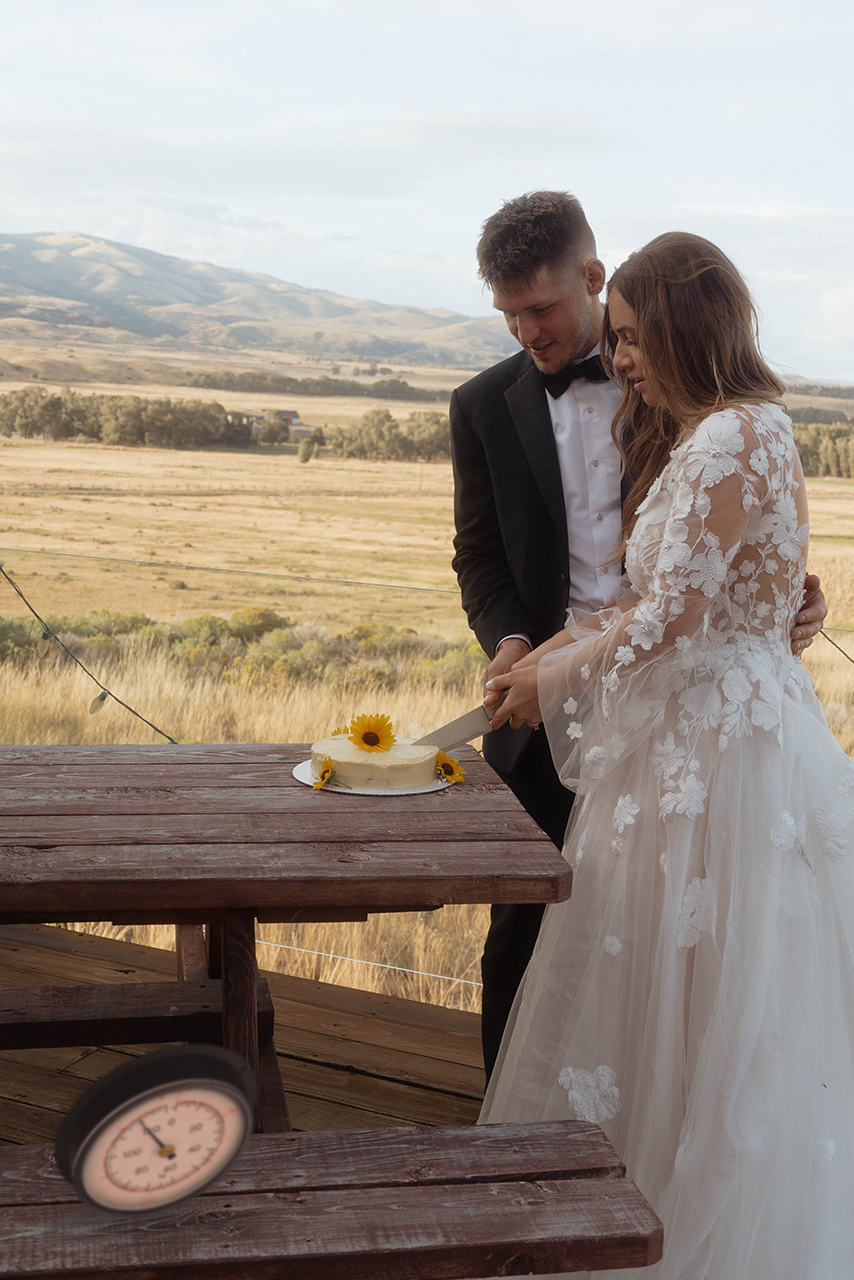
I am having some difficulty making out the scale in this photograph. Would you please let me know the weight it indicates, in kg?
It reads 120 kg
